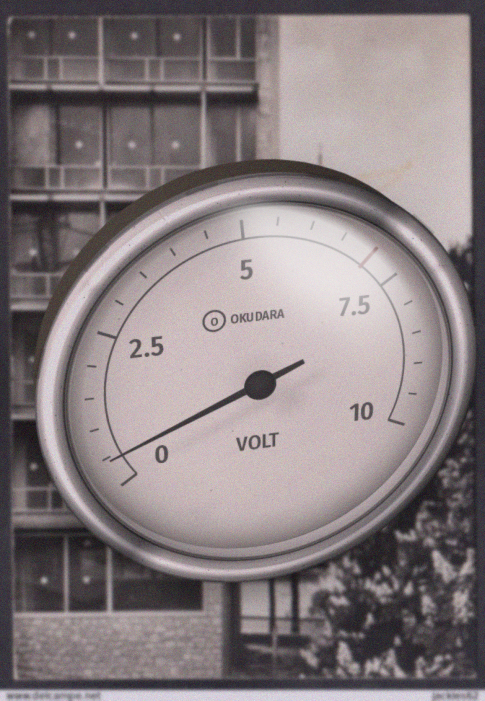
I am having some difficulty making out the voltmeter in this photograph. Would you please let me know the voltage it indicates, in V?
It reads 0.5 V
